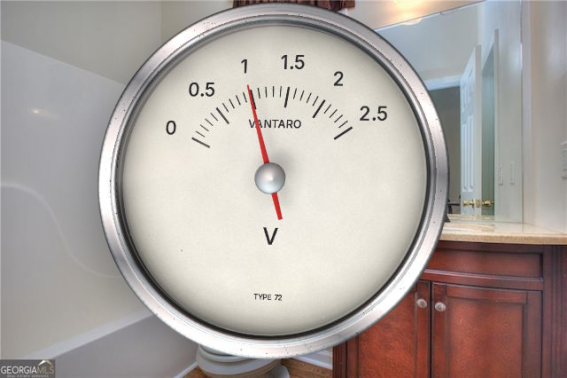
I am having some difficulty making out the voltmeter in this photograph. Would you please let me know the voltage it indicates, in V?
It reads 1 V
